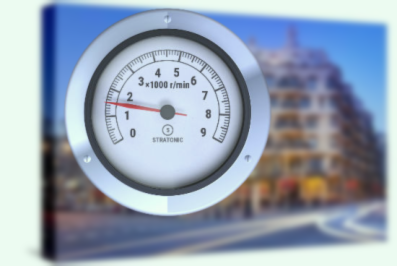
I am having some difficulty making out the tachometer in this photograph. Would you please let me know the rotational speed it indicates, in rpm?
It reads 1500 rpm
